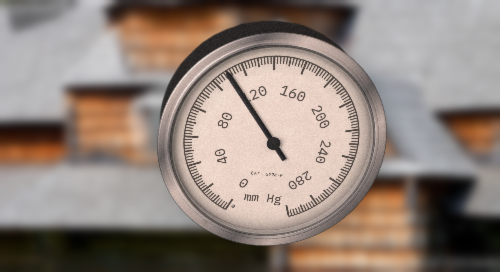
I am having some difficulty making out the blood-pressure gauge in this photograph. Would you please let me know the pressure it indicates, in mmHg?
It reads 110 mmHg
